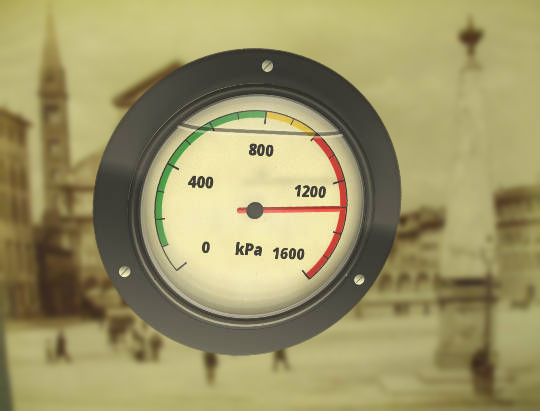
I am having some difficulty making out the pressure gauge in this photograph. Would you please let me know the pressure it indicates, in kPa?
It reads 1300 kPa
